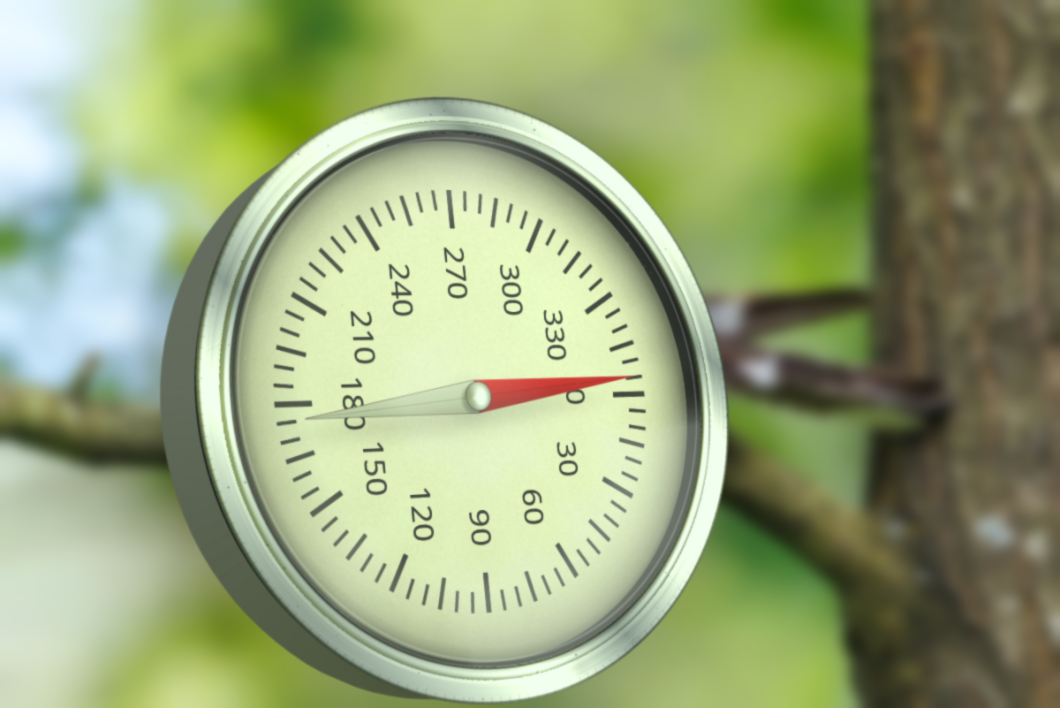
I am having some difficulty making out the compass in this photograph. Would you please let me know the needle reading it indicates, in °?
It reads 355 °
